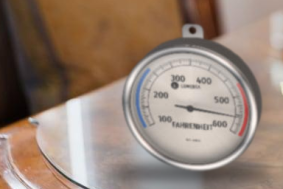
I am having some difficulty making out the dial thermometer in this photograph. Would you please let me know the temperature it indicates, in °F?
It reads 550 °F
